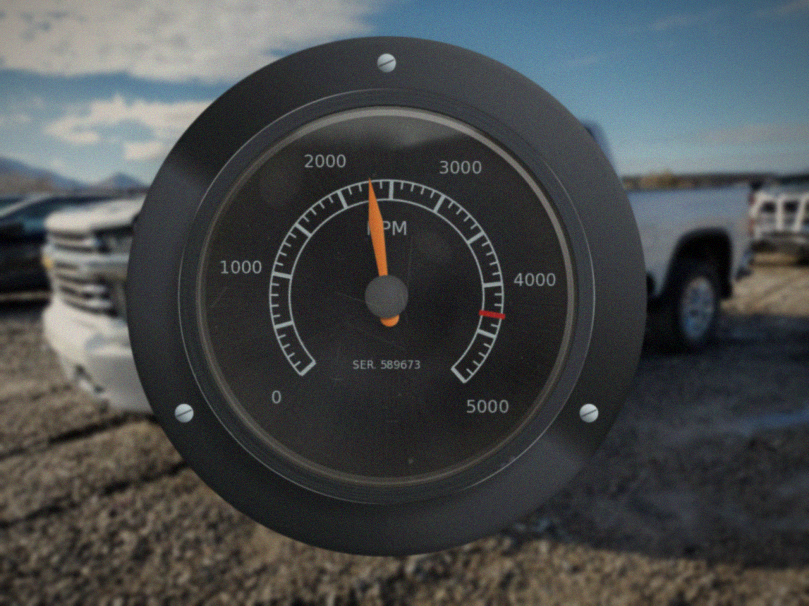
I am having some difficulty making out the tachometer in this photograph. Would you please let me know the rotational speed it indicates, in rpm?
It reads 2300 rpm
